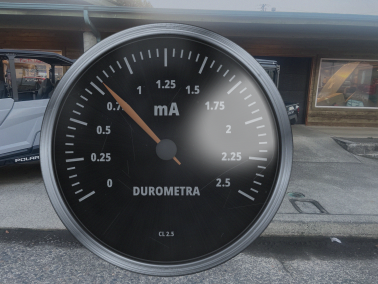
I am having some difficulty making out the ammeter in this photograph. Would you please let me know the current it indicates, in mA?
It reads 0.8 mA
